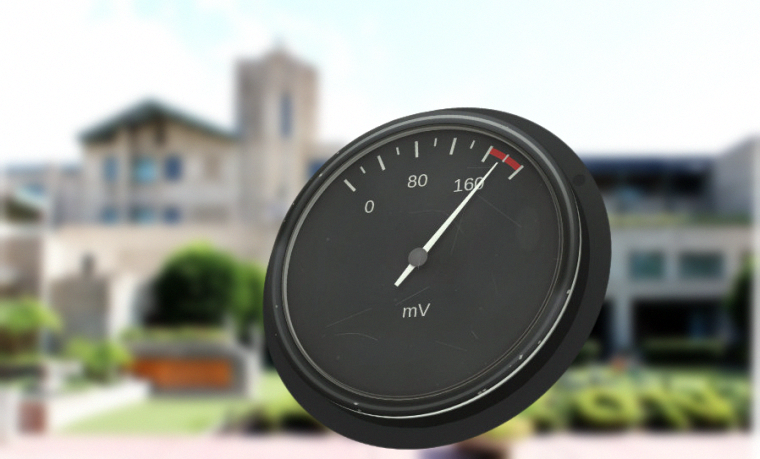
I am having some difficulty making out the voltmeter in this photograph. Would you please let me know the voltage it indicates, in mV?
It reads 180 mV
